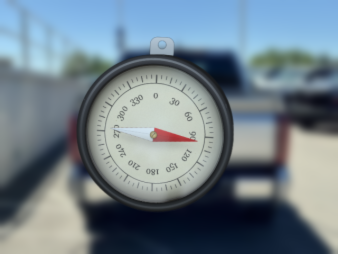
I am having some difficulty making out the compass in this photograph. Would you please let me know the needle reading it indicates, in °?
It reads 95 °
